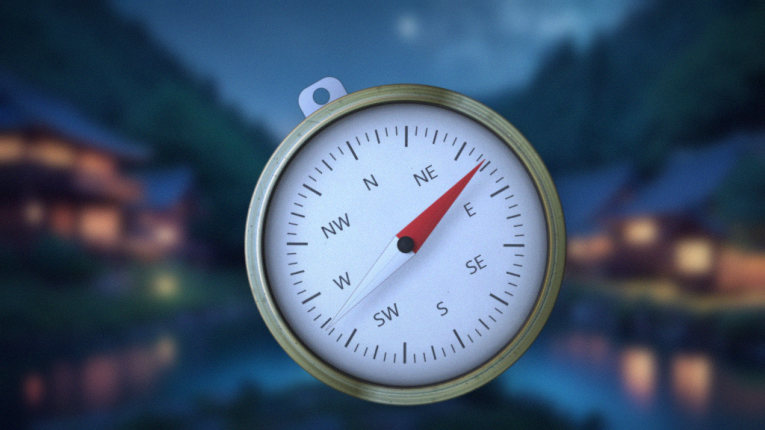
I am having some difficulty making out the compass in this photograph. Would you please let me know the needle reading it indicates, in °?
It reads 72.5 °
